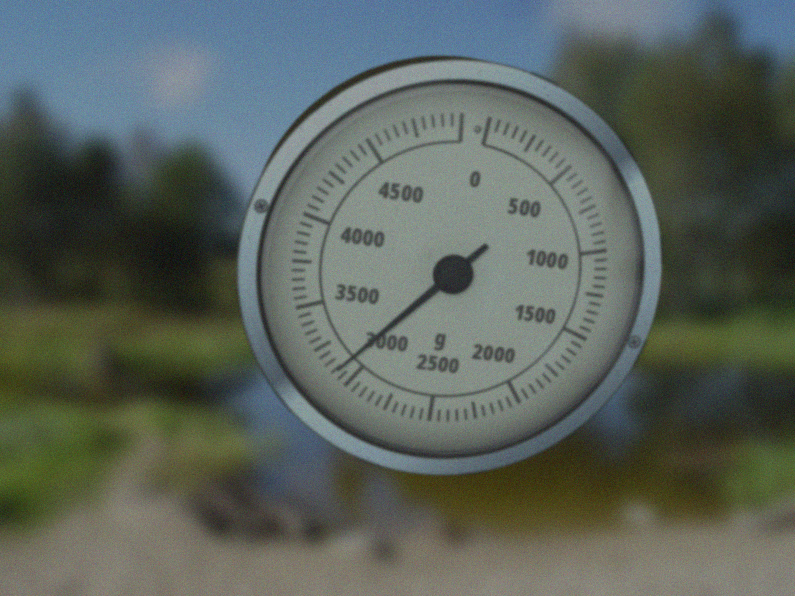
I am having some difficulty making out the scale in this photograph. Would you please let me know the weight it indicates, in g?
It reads 3100 g
